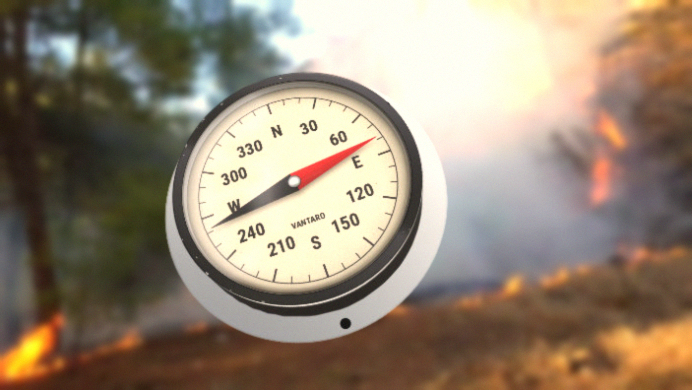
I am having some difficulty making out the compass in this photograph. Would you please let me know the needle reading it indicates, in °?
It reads 80 °
